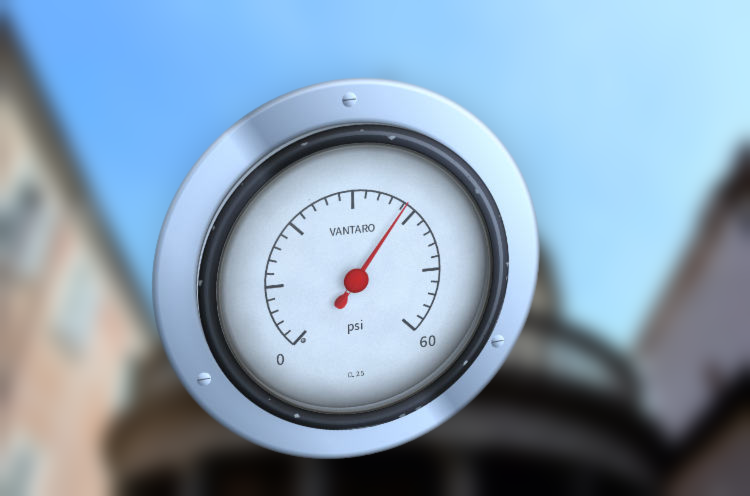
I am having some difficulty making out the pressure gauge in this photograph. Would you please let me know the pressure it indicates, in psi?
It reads 38 psi
